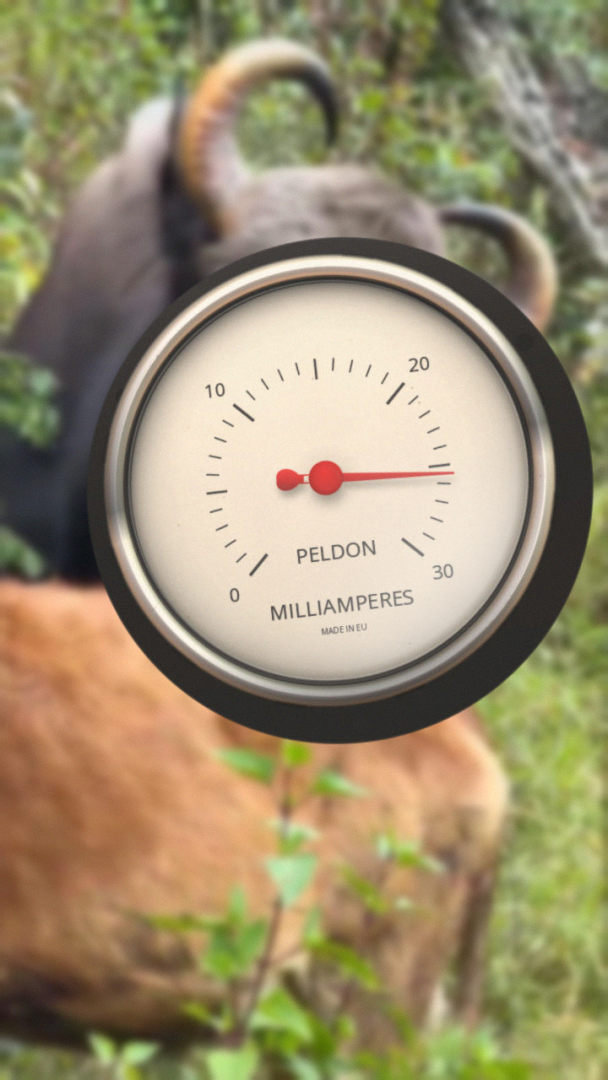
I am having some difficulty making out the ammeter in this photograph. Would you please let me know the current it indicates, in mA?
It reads 25.5 mA
